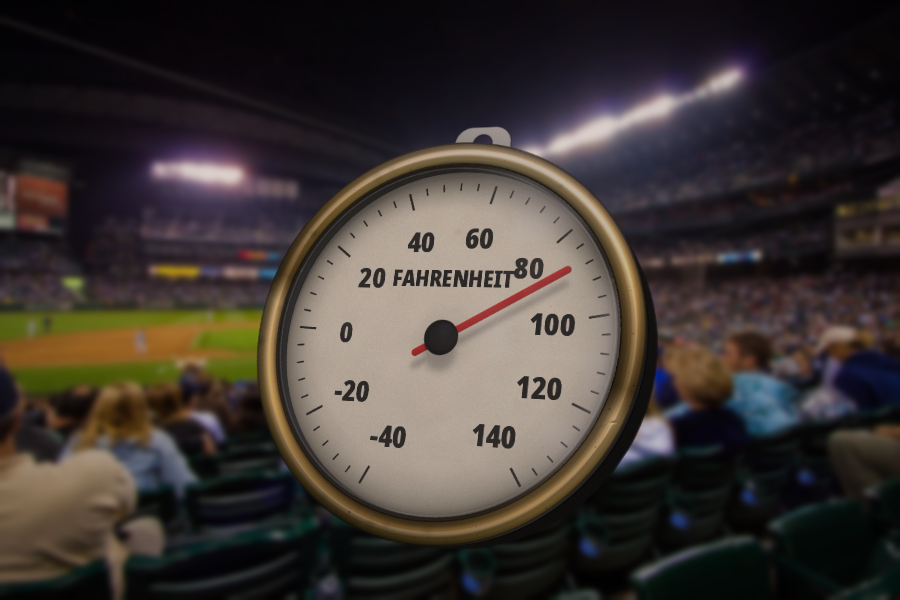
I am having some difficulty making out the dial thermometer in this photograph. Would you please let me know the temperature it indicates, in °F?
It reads 88 °F
